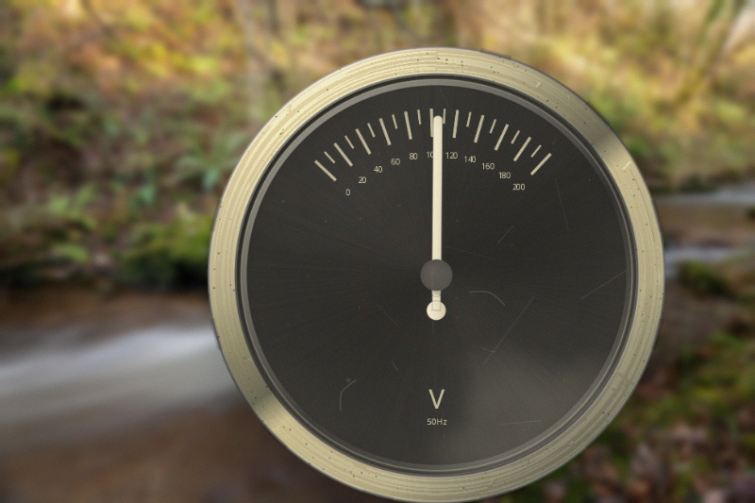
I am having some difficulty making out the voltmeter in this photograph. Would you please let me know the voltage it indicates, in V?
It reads 105 V
